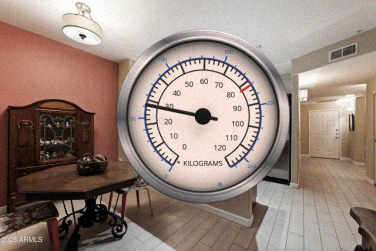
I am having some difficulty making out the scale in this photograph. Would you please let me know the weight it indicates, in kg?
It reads 28 kg
